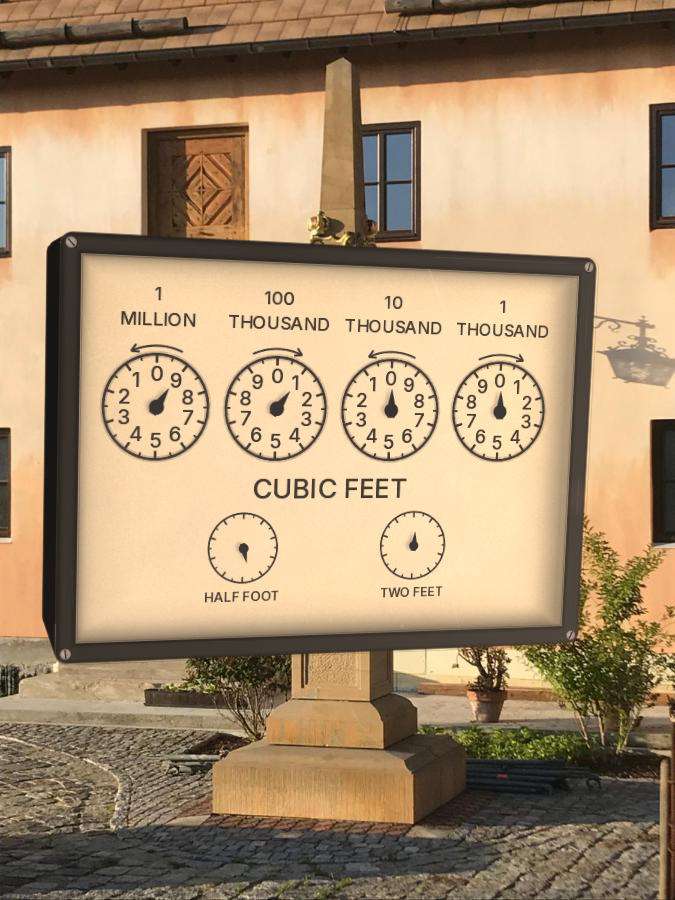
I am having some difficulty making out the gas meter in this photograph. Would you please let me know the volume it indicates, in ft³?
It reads 910000 ft³
